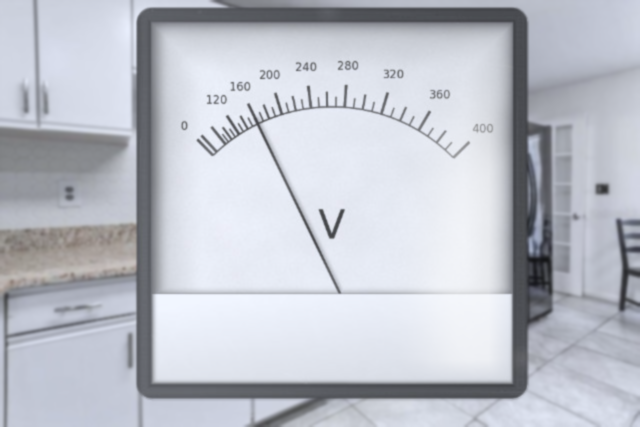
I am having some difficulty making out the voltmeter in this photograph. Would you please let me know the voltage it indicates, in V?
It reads 160 V
